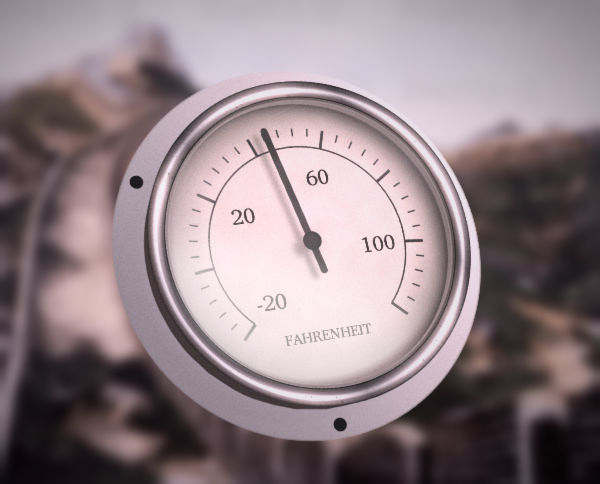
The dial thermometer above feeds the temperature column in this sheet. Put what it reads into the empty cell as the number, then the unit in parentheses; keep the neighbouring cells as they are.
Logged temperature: 44 (°F)
